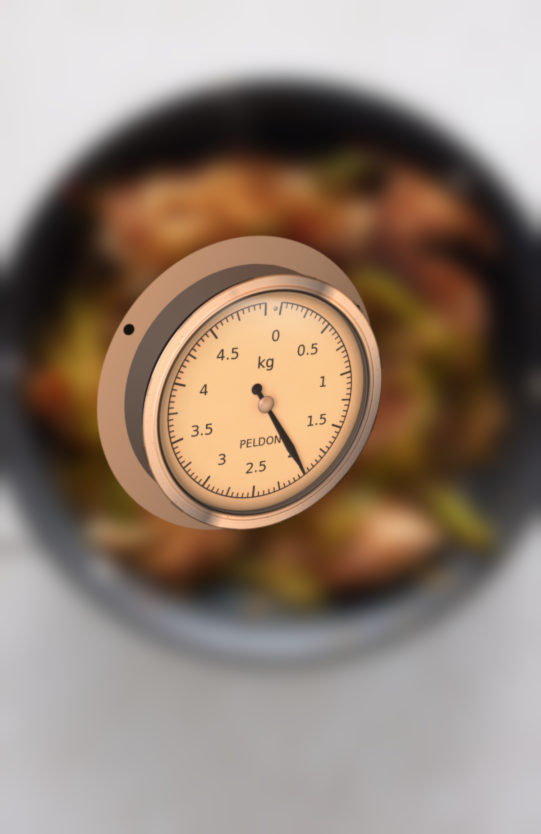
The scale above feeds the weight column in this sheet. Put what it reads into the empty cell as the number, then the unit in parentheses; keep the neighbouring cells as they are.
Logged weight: 2 (kg)
